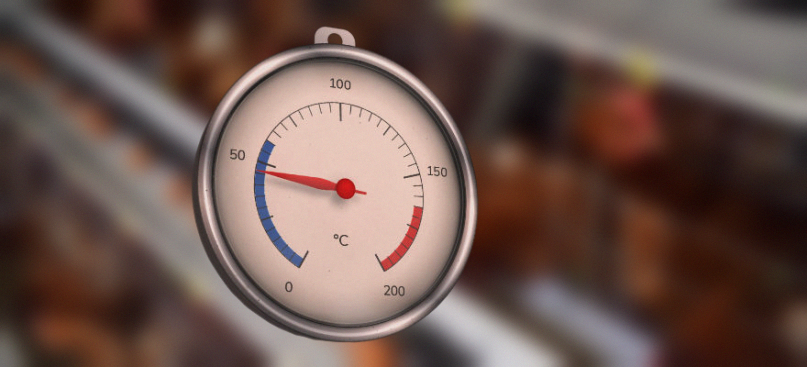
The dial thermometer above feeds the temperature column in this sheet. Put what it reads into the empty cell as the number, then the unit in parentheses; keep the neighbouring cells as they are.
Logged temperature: 45 (°C)
